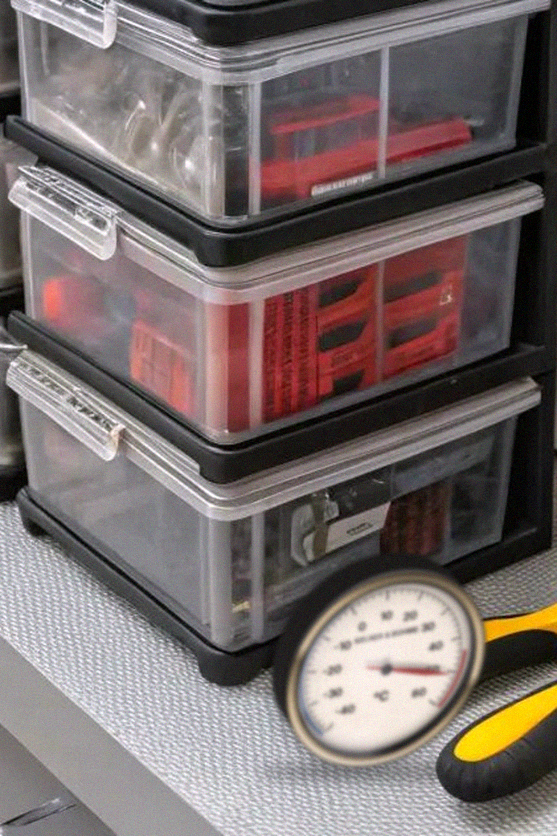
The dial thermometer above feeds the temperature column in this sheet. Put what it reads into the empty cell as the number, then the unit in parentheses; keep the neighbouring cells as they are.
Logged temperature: 50 (°C)
